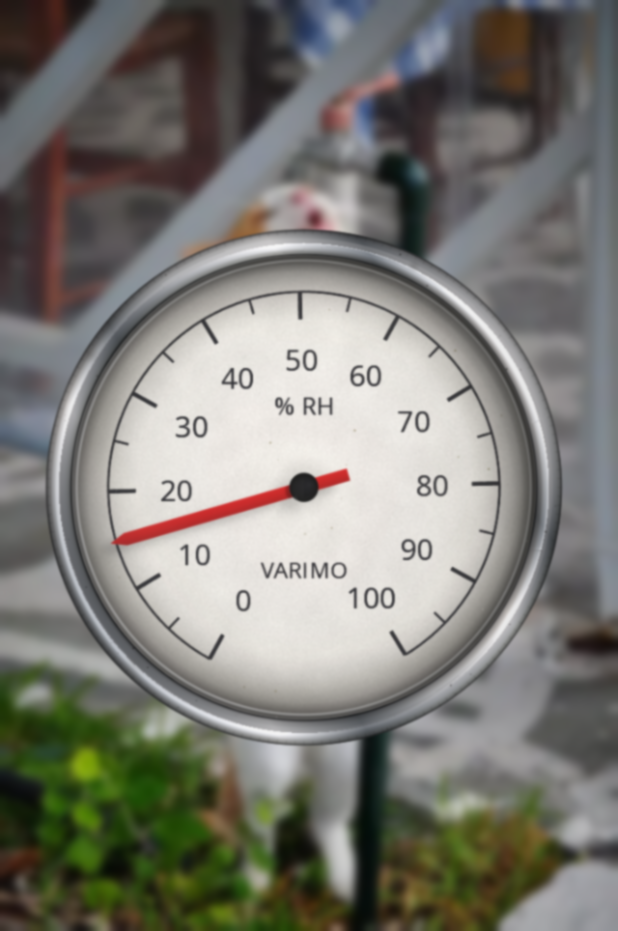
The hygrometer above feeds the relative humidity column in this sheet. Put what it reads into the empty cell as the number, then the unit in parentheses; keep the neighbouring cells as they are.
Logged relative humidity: 15 (%)
